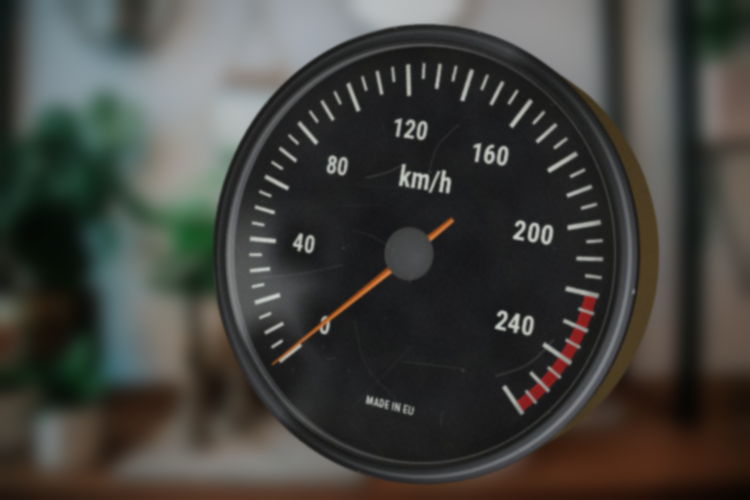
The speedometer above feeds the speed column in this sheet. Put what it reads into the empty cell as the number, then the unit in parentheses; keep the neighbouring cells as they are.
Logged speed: 0 (km/h)
